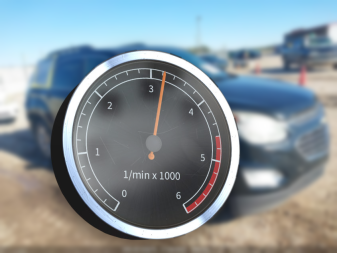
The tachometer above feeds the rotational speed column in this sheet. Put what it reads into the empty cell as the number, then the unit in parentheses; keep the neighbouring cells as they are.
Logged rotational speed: 3200 (rpm)
